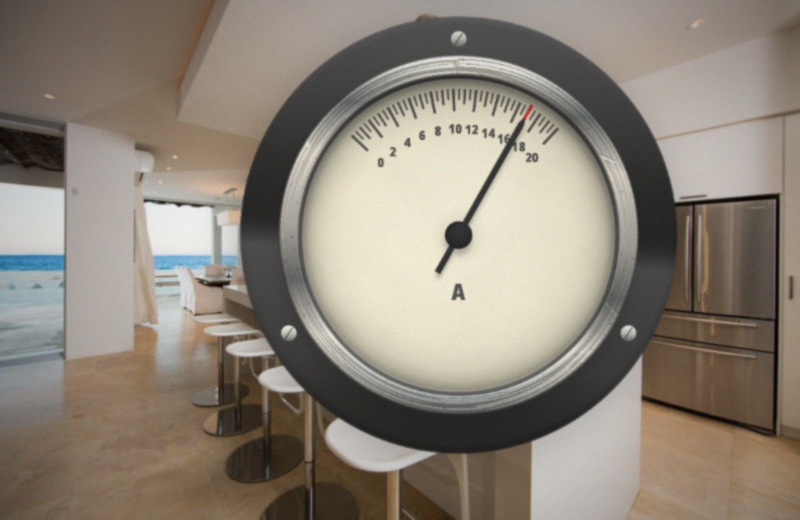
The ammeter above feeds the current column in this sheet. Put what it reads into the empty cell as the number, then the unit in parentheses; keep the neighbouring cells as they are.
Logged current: 17 (A)
